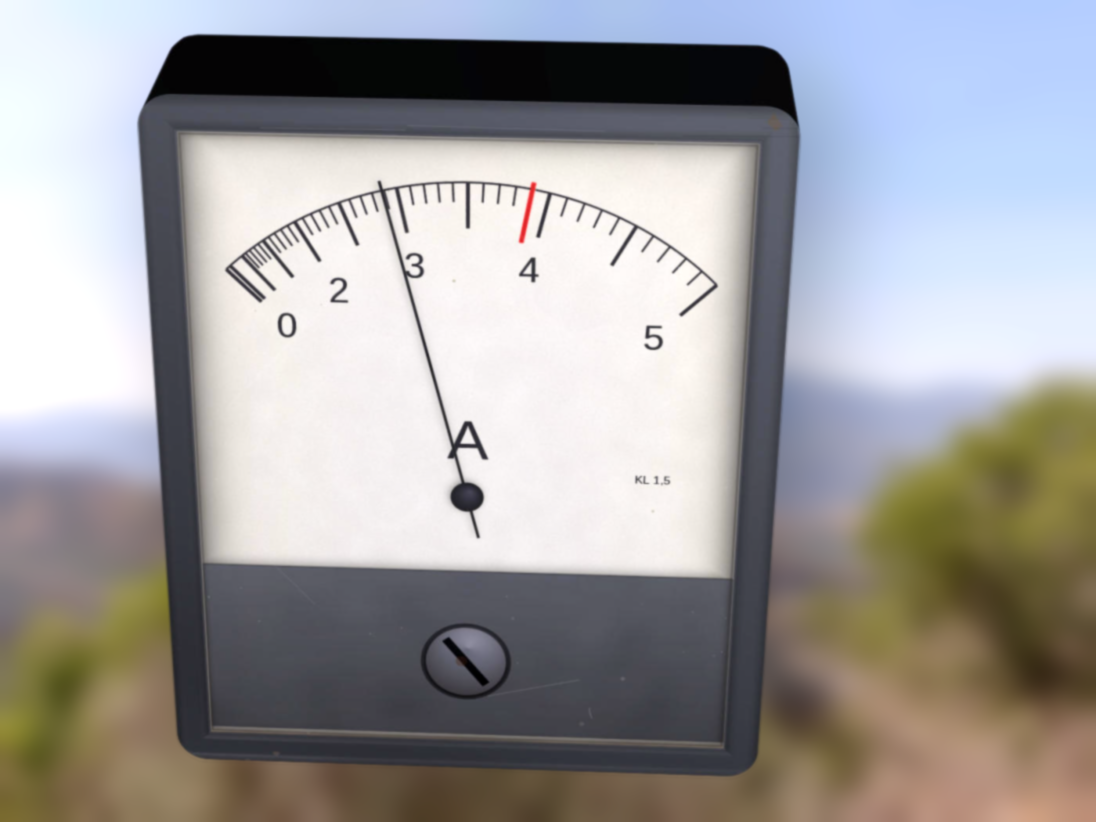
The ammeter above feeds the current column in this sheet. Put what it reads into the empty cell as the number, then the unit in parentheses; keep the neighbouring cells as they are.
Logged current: 2.9 (A)
